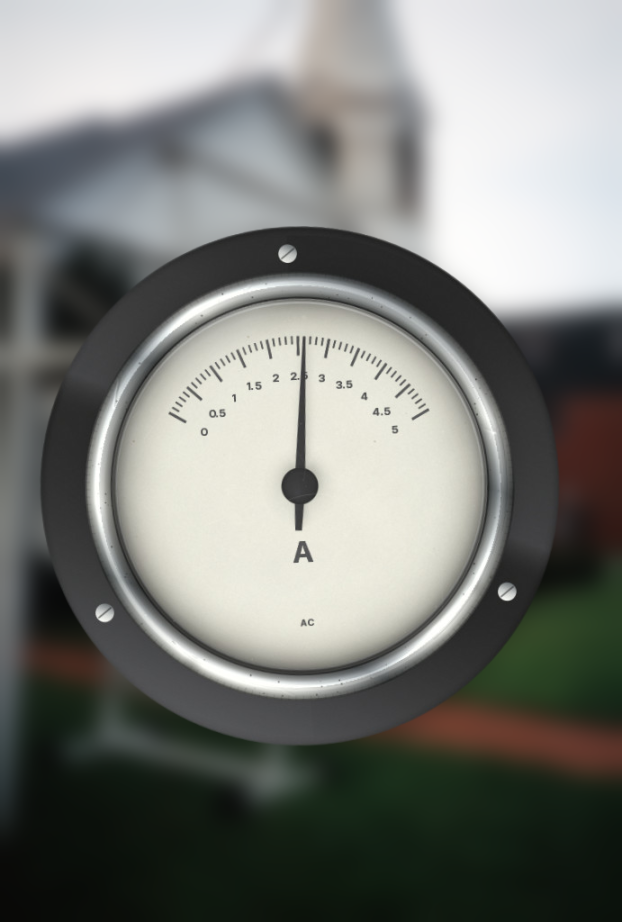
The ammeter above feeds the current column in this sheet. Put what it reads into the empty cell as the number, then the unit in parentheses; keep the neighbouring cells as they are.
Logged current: 2.6 (A)
